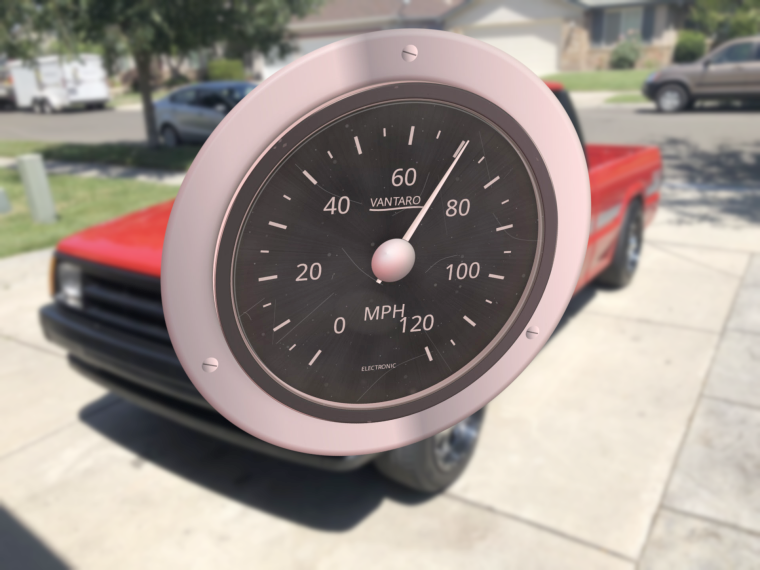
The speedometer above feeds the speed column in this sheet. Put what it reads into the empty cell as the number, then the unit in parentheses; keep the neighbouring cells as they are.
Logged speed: 70 (mph)
